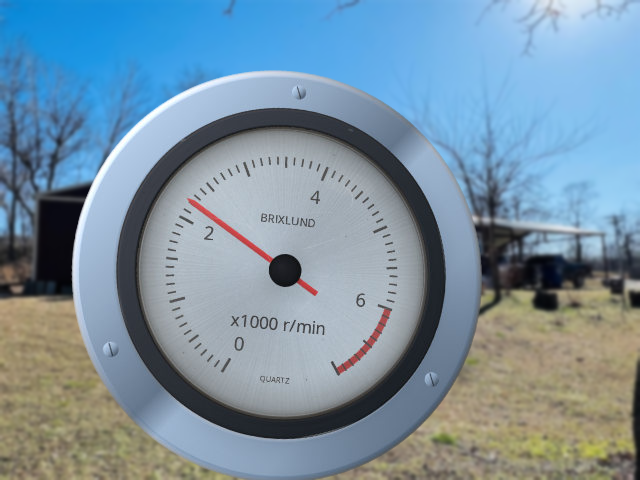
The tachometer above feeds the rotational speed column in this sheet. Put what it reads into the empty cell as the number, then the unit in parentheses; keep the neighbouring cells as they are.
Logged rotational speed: 2200 (rpm)
